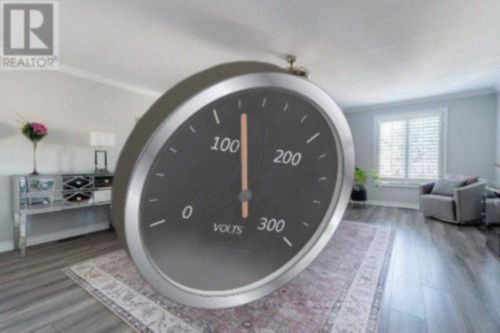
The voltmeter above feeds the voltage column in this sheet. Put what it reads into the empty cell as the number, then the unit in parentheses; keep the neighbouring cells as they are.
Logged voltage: 120 (V)
